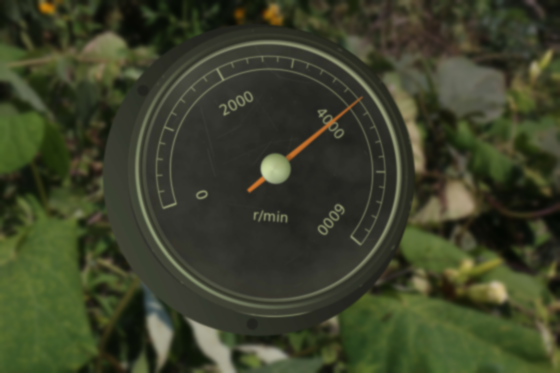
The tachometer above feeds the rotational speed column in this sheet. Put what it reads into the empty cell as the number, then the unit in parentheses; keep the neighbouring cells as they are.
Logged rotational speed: 4000 (rpm)
